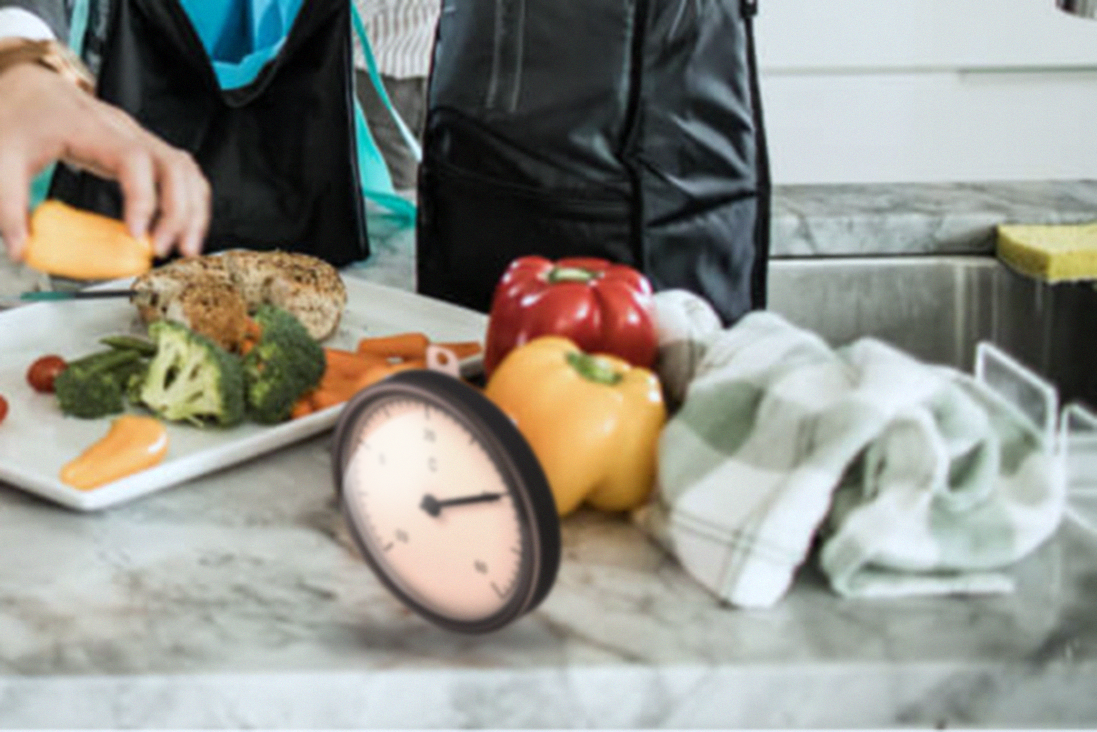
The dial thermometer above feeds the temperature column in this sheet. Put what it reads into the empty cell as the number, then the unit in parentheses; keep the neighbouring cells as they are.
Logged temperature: 40 (°C)
